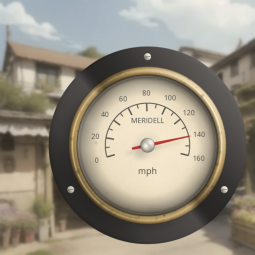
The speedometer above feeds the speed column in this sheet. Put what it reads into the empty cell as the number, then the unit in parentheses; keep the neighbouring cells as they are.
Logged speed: 140 (mph)
